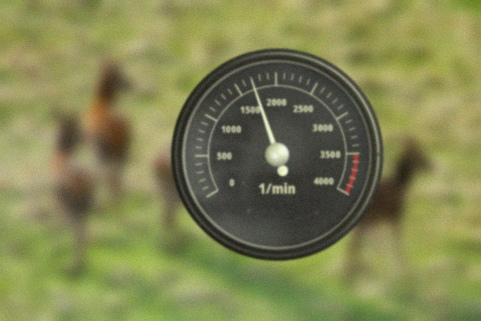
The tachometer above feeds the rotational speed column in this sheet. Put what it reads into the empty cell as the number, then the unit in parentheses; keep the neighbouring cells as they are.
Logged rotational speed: 1700 (rpm)
